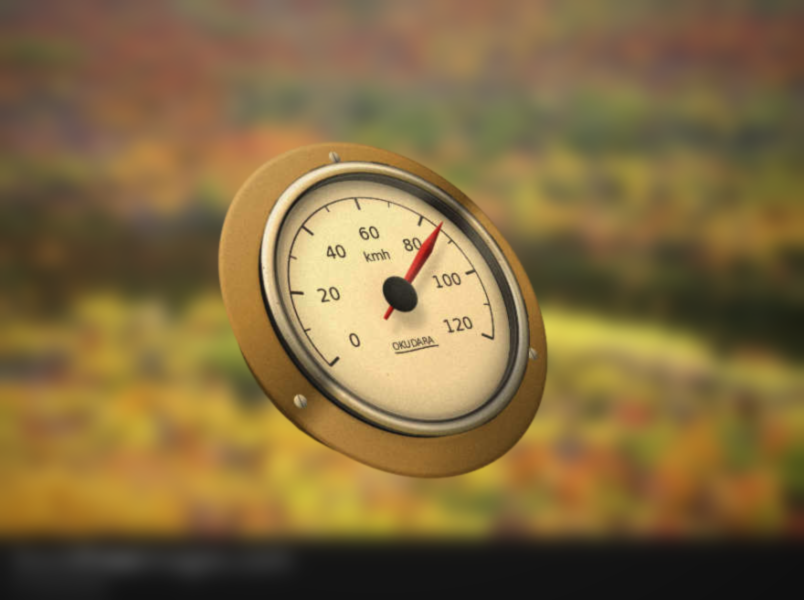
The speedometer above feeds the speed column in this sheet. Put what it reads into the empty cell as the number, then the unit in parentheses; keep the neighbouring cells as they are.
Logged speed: 85 (km/h)
